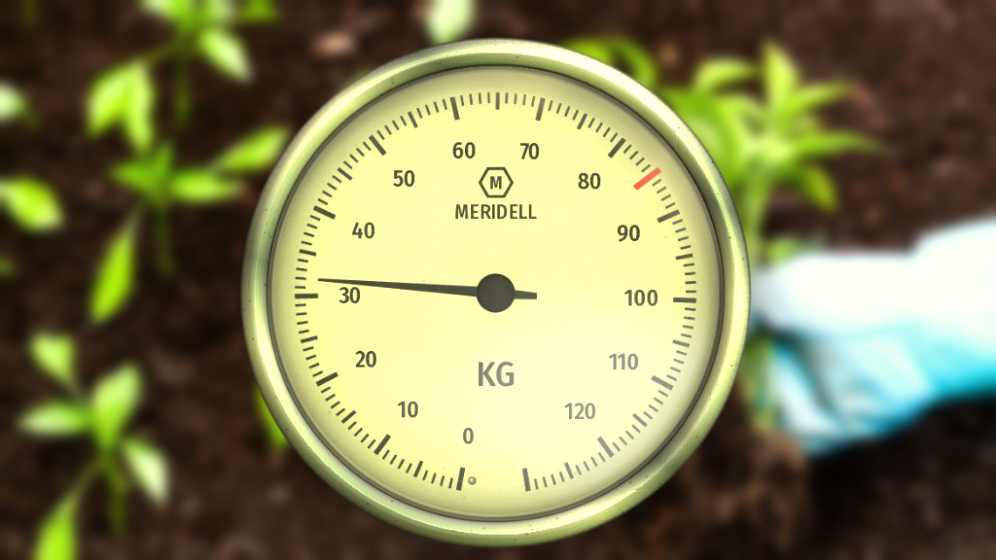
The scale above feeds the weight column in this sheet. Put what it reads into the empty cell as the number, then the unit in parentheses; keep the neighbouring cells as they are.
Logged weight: 32 (kg)
